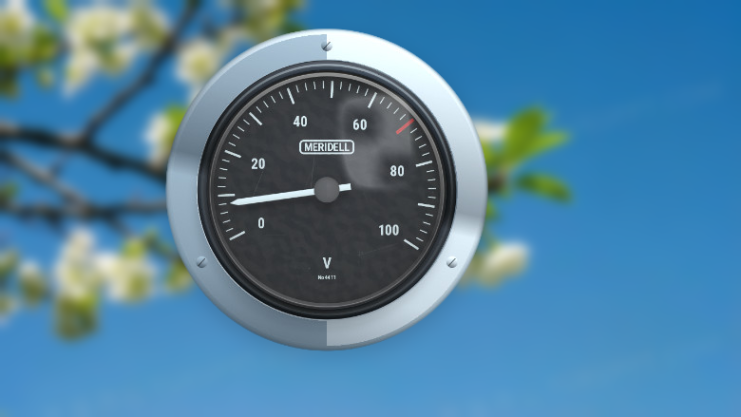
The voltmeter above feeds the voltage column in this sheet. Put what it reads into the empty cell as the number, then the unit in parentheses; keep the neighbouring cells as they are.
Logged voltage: 8 (V)
